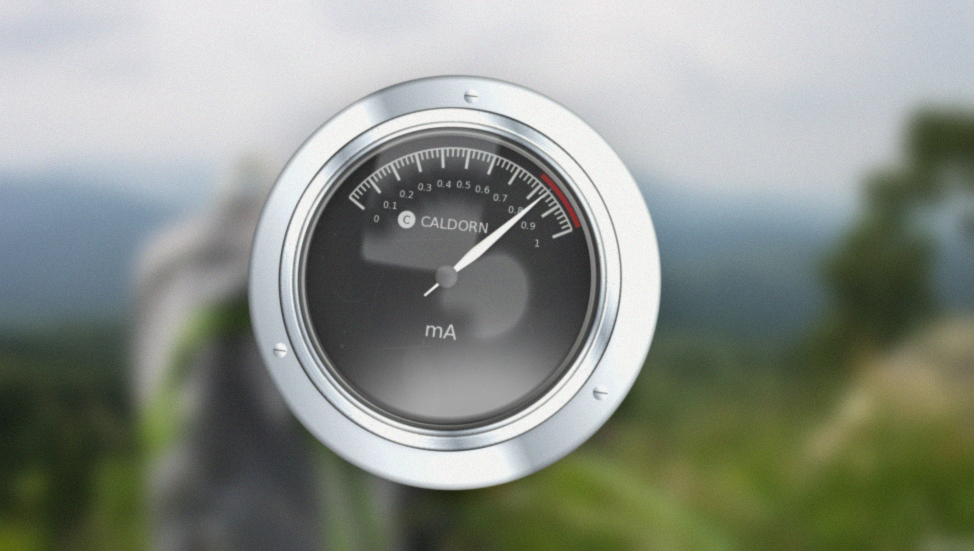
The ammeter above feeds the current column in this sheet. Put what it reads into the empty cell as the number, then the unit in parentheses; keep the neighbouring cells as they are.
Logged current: 0.84 (mA)
